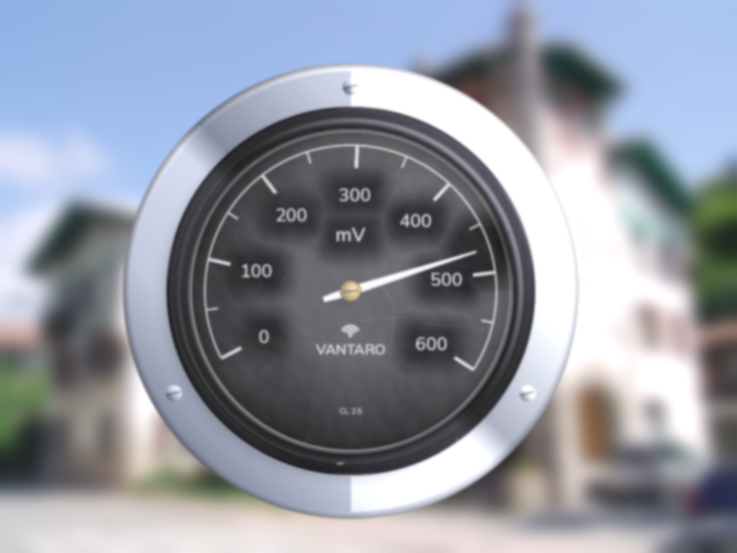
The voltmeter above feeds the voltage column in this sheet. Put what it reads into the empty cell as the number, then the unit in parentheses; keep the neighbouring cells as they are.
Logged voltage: 475 (mV)
